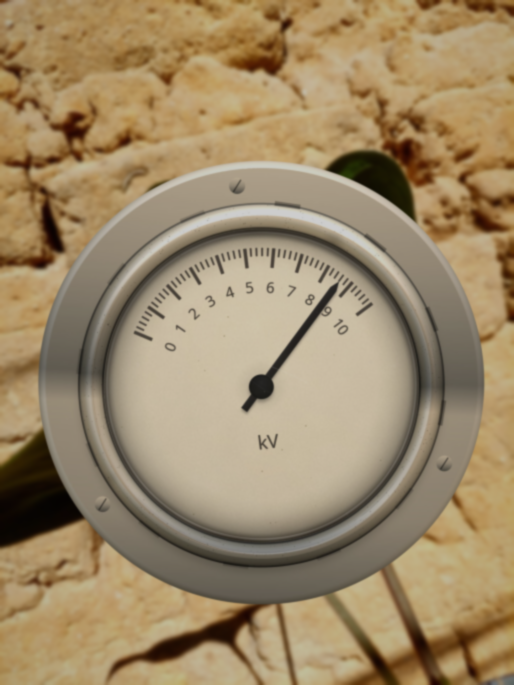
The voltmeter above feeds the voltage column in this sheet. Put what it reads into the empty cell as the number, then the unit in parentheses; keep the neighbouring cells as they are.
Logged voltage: 8.6 (kV)
